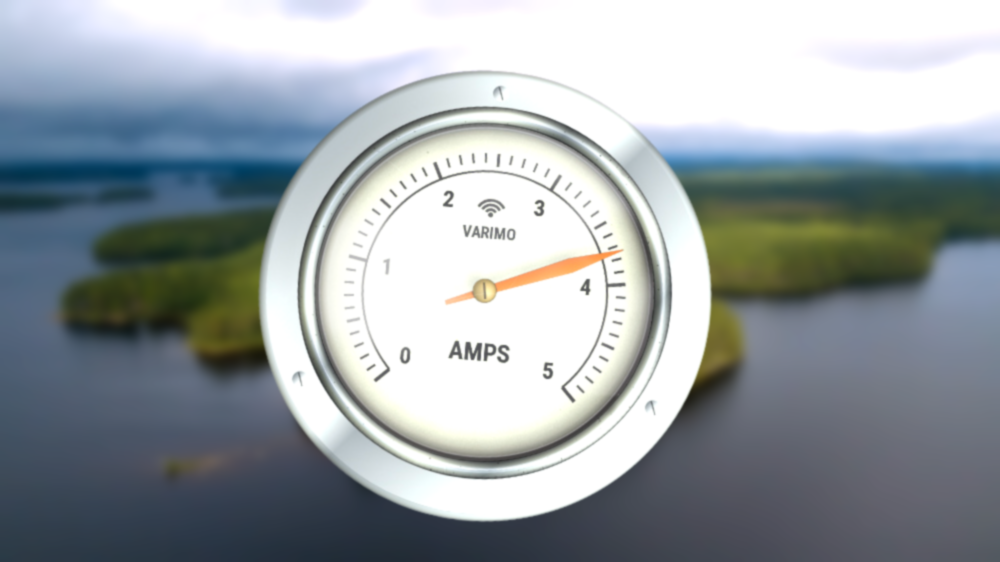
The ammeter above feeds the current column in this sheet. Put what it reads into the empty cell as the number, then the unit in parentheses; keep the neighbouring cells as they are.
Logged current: 3.75 (A)
